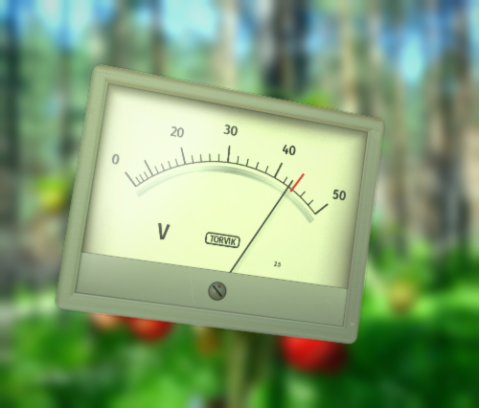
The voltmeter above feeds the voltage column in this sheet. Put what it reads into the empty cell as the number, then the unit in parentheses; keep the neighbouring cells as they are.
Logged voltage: 43 (V)
